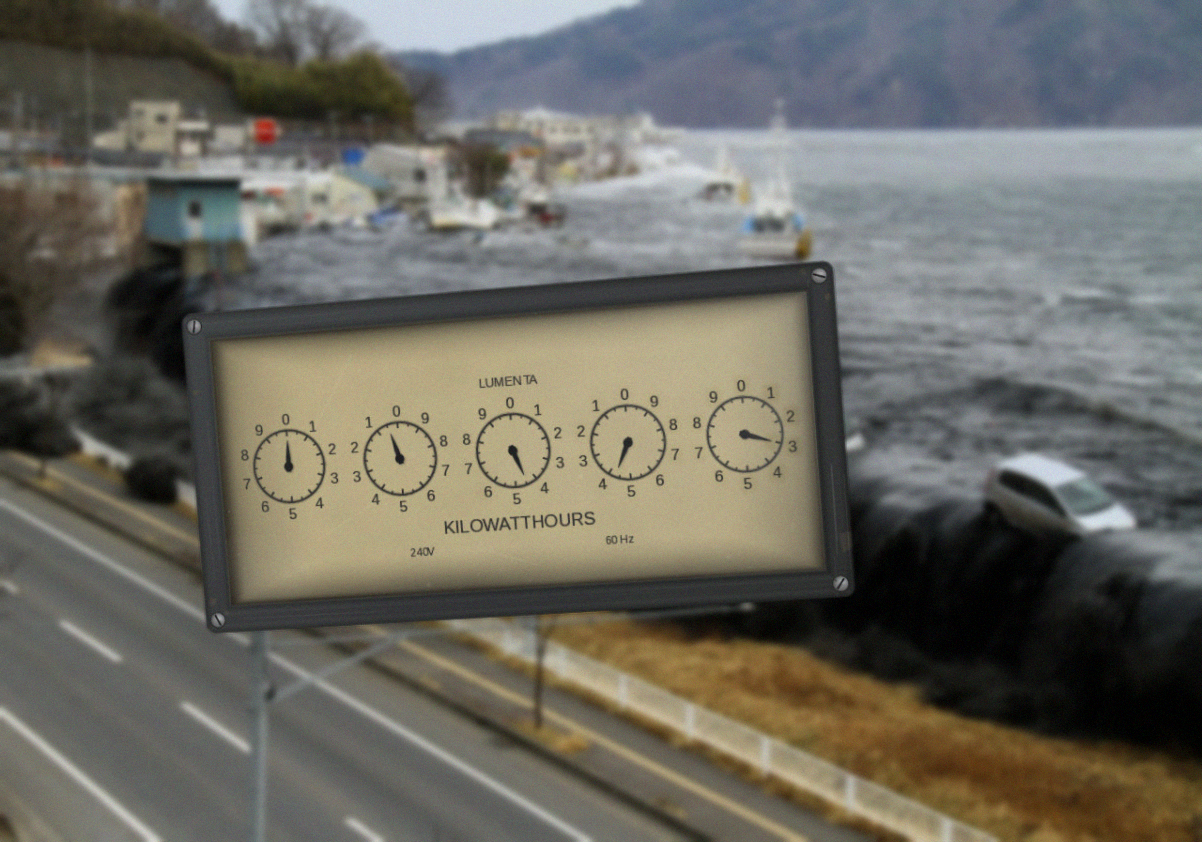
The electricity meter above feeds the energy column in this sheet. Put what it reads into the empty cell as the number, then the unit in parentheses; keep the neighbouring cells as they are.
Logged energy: 443 (kWh)
